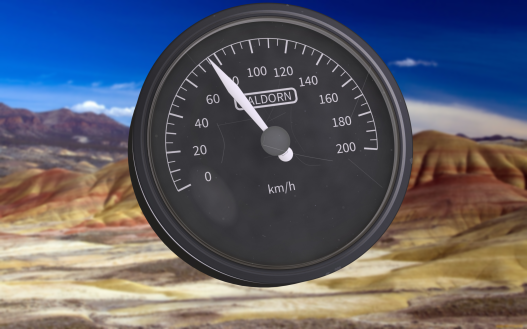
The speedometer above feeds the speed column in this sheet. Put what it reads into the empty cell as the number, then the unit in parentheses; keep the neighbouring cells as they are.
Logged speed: 75 (km/h)
